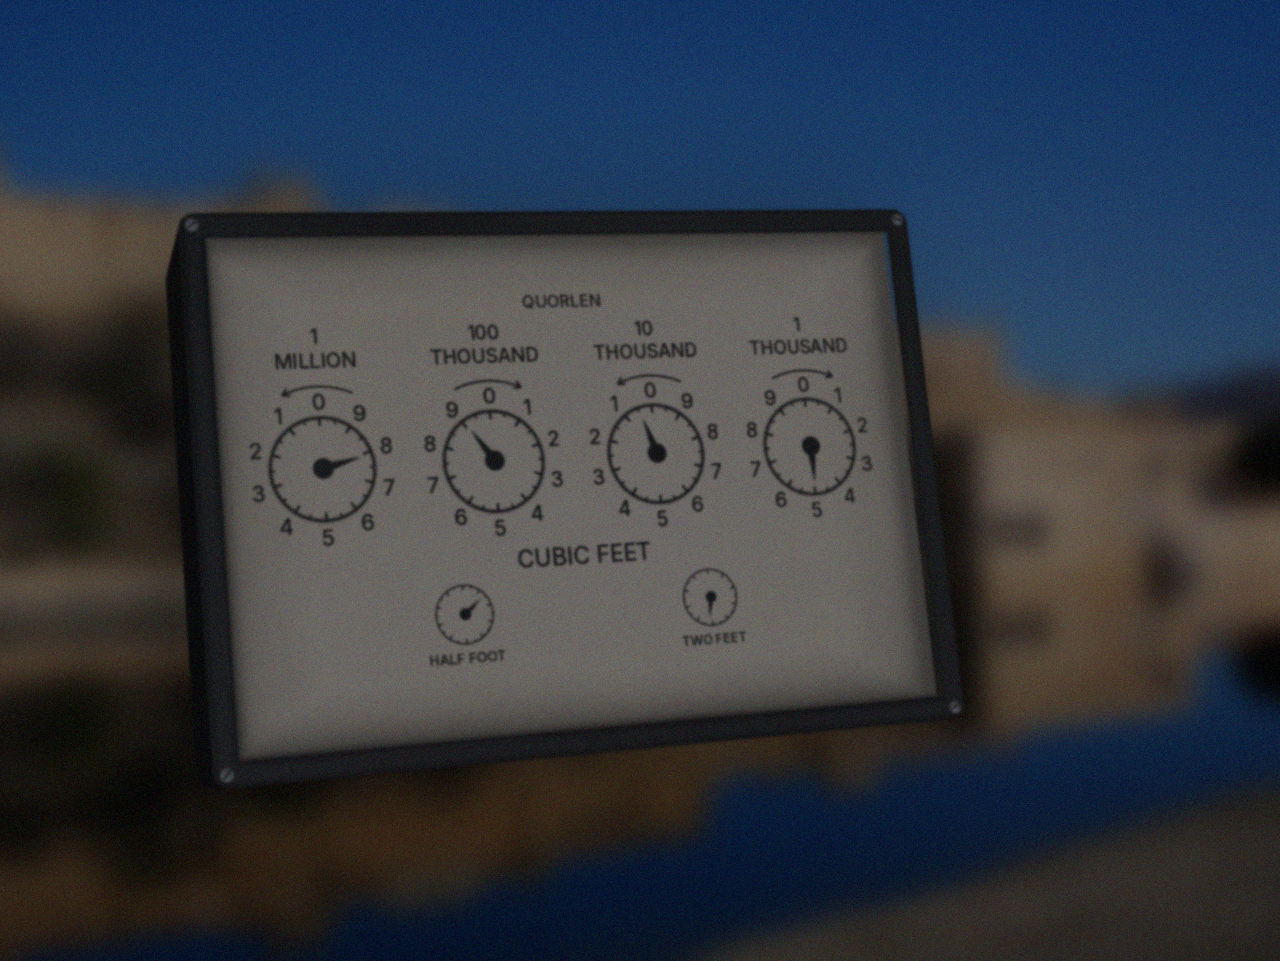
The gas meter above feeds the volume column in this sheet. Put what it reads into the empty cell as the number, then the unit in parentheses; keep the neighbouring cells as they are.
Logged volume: 790500 (ft³)
